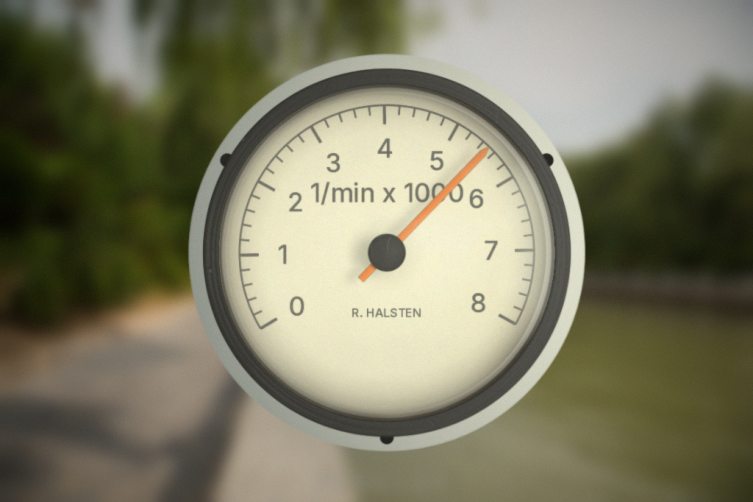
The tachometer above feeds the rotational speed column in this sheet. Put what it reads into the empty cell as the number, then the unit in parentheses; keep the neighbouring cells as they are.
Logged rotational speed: 5500 (rpm)
